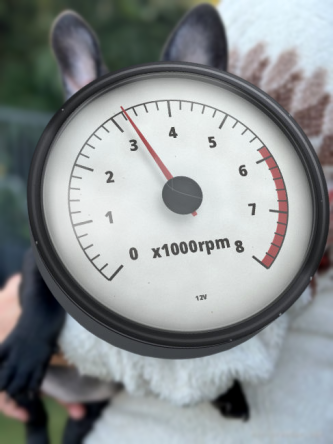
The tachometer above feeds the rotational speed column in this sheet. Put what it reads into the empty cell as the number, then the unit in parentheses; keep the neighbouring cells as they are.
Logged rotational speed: 3200 (rpm)
